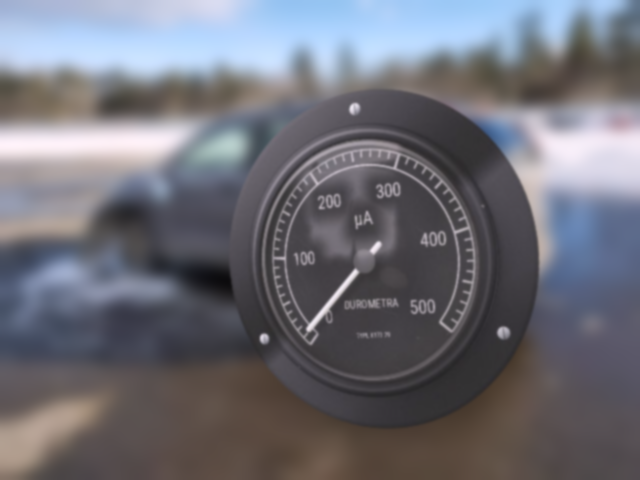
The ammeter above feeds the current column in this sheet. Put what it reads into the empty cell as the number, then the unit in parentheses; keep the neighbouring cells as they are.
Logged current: 10 (µA)
